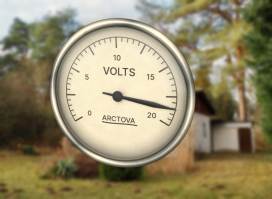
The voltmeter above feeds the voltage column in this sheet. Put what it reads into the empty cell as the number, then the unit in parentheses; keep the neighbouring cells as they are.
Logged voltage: 18.5 (V)
